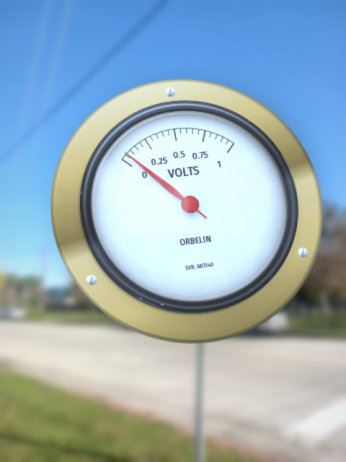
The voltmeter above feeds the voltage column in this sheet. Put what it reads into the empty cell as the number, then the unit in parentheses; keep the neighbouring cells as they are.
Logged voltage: 0.05 (V)
